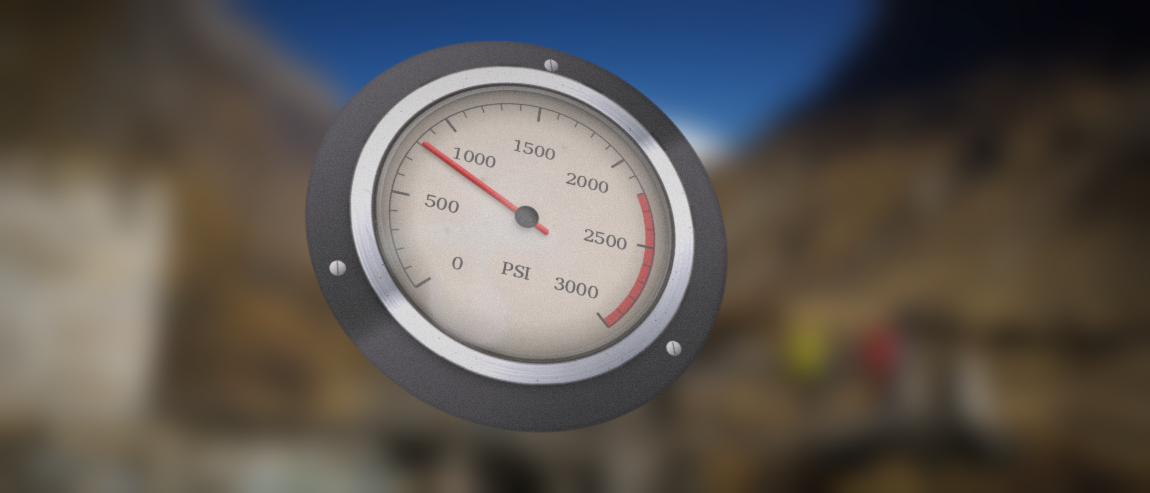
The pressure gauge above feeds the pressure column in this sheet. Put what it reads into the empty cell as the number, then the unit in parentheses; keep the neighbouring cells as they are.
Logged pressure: 800 (psi)
